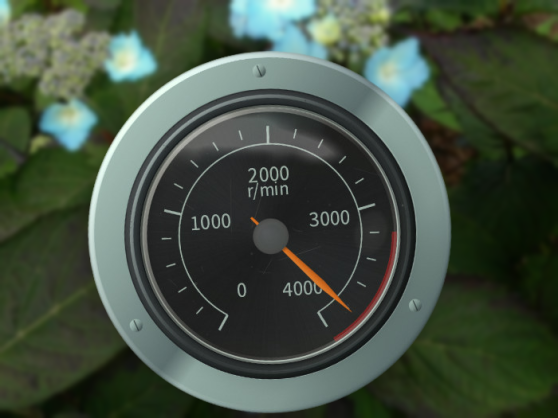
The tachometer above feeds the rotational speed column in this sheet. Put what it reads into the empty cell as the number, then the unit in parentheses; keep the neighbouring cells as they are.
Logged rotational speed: 3800 (rpm)
